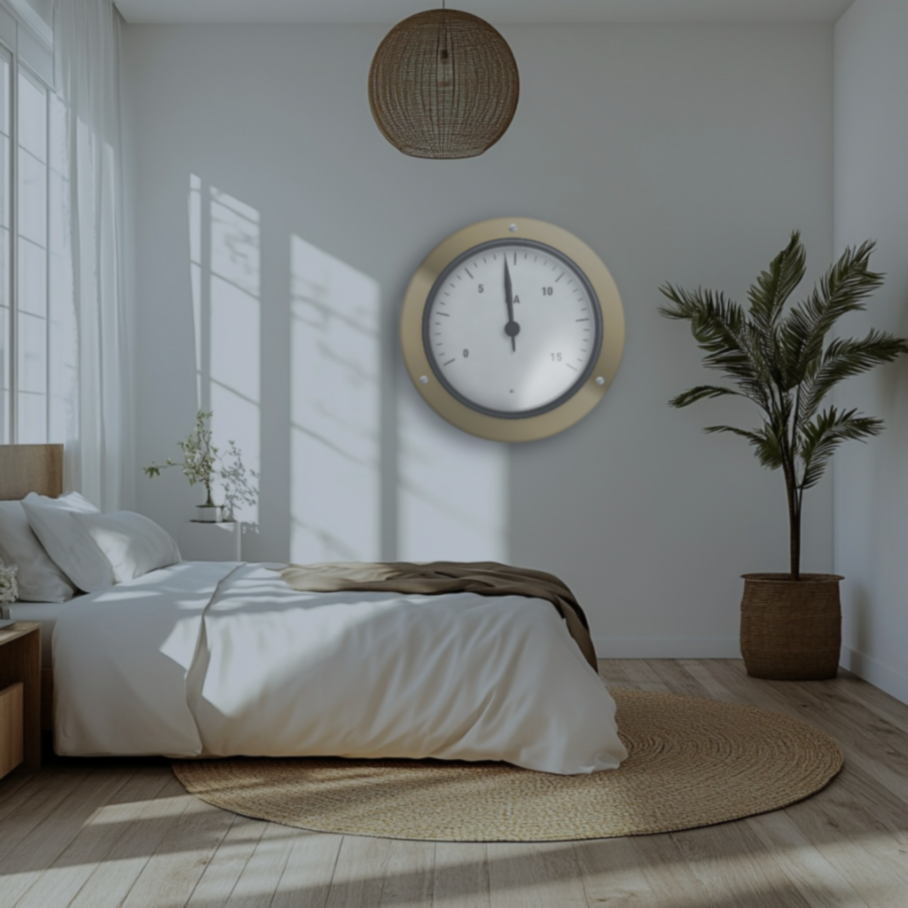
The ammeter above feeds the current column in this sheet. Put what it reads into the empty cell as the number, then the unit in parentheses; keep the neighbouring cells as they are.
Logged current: 7 (mA)
